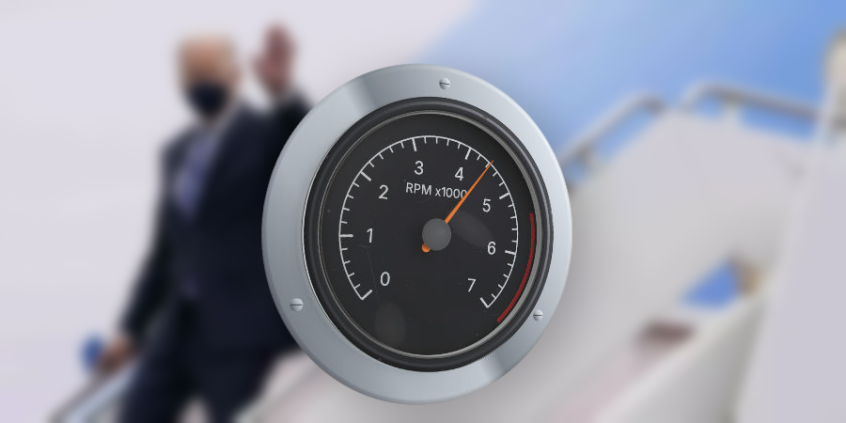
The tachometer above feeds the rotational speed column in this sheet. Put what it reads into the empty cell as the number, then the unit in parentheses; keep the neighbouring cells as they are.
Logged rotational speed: 4400 (rpm)
